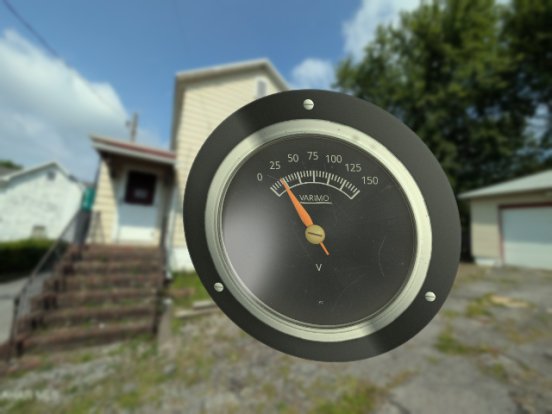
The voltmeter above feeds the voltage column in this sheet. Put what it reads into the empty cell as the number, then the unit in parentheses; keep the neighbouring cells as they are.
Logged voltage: 25 (V)
